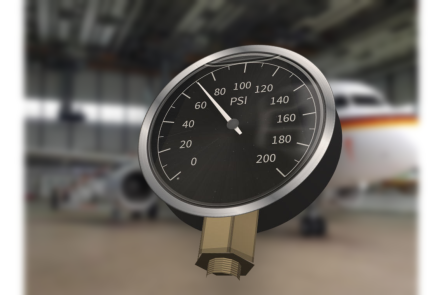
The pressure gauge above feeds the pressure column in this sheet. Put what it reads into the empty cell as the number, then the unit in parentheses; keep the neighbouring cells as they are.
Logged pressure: 70 (psi)
